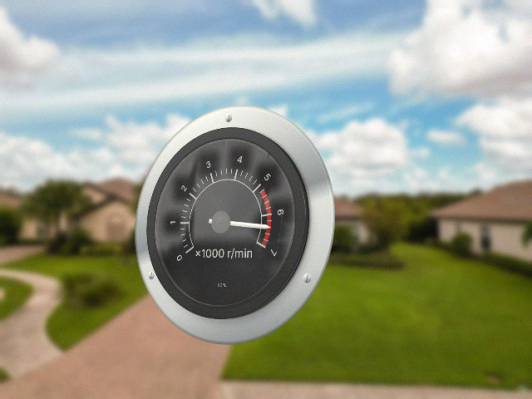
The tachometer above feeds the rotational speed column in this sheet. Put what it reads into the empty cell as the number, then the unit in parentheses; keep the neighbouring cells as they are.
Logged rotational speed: 6400 (rpm)
